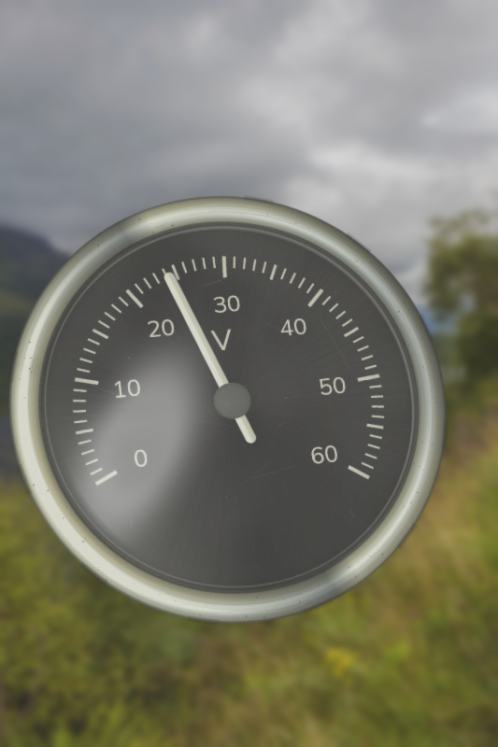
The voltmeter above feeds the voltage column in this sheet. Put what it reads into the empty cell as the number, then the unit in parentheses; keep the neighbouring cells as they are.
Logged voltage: 24 (V)
